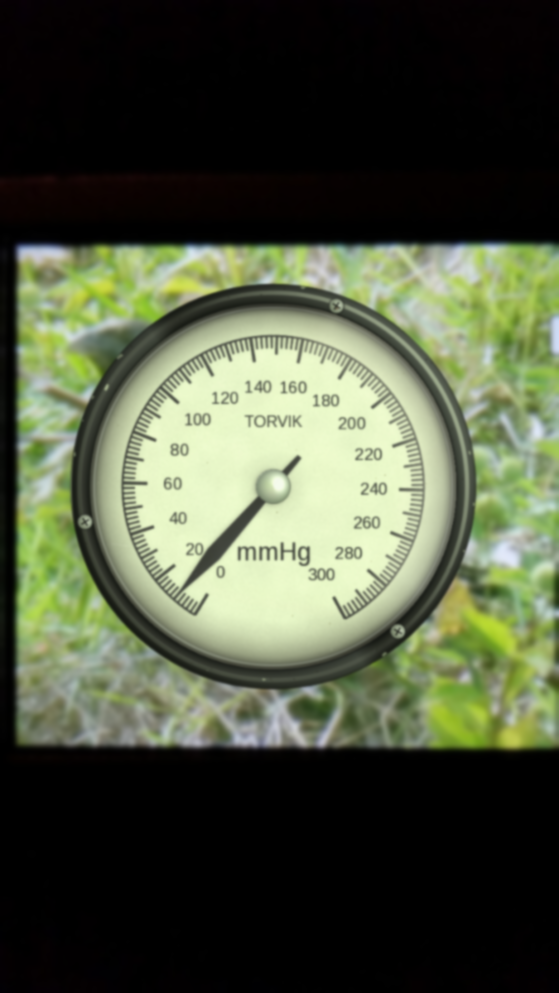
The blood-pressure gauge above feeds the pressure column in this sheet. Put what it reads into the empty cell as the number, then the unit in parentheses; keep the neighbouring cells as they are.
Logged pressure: 10 (mmHg)
